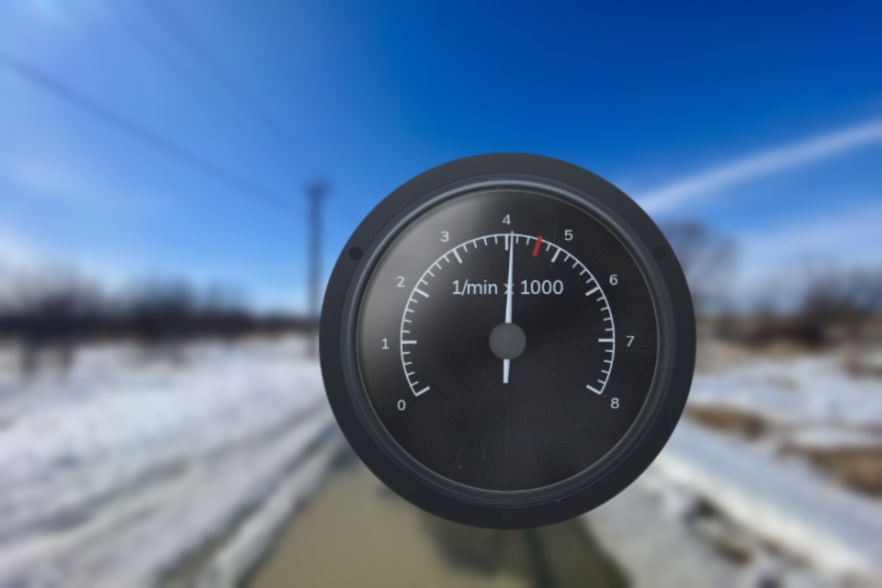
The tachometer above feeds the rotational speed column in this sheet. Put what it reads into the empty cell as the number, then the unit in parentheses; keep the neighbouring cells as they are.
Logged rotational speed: 4100 (rpm)
